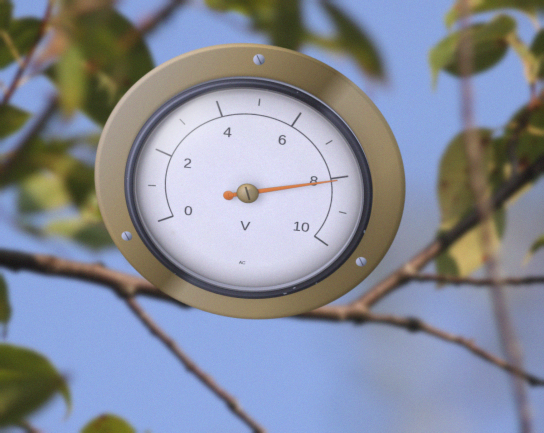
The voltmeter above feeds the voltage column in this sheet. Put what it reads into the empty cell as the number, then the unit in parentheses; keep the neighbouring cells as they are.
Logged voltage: 8 (V)
